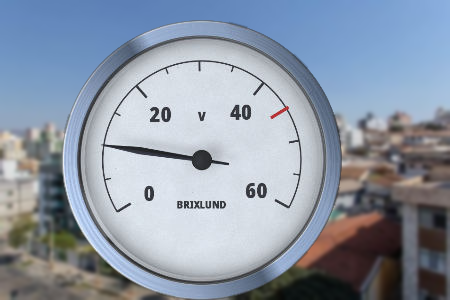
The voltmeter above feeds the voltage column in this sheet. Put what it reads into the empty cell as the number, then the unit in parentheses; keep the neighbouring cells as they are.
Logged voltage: 10 (V)
